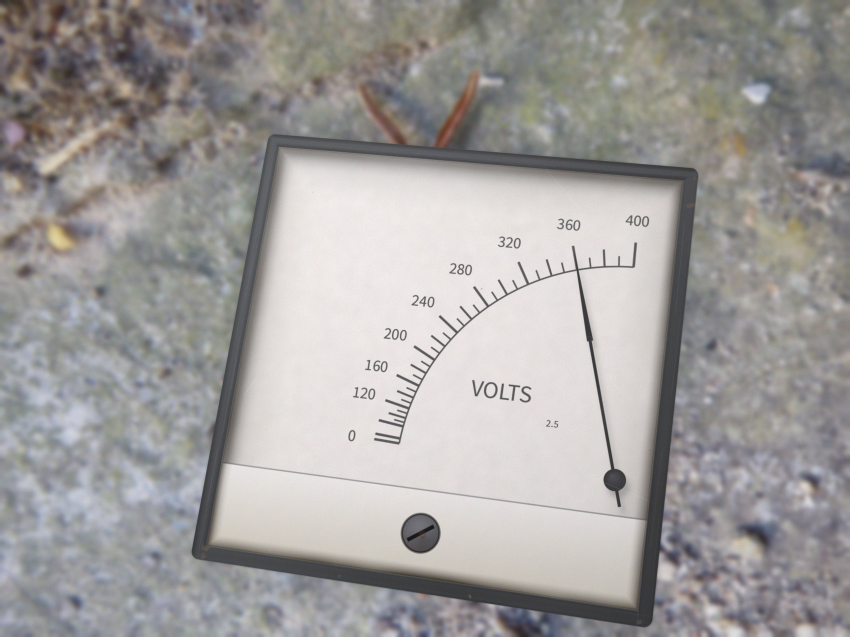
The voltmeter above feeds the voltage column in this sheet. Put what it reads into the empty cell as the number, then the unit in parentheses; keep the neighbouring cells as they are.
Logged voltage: 360 (V)
